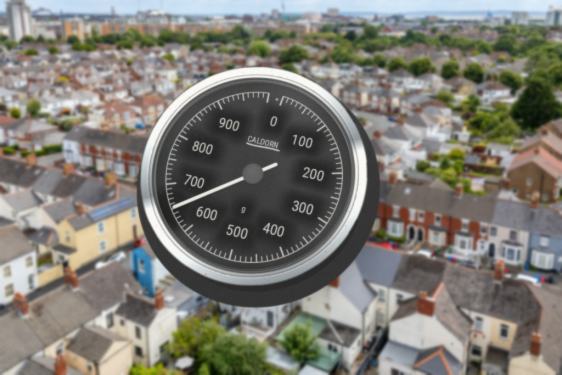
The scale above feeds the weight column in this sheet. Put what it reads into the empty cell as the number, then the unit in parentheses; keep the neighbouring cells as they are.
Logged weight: 650 (g)
